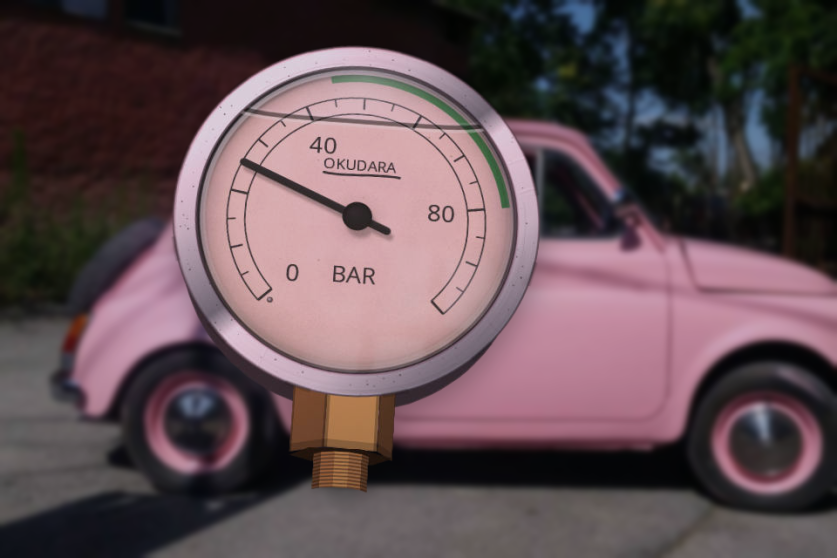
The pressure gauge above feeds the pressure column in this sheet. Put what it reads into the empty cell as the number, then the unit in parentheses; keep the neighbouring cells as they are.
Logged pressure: 25 (bar)
